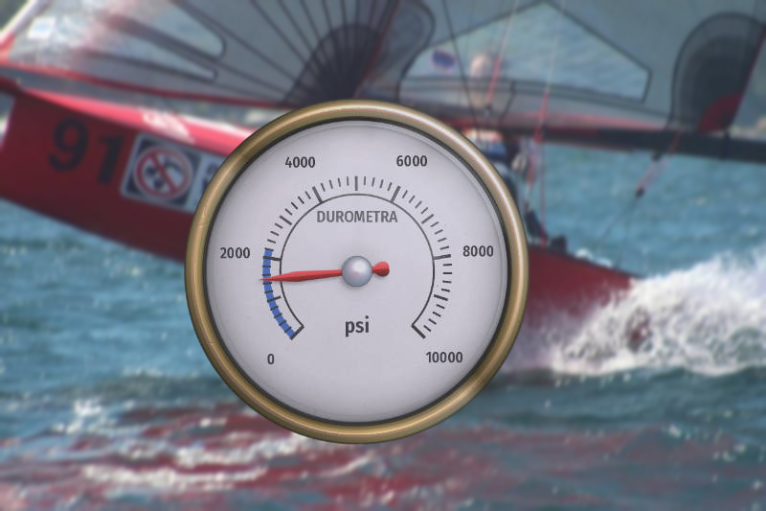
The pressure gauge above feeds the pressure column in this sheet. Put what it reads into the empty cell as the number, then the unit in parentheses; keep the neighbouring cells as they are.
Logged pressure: 1500 (psi)
